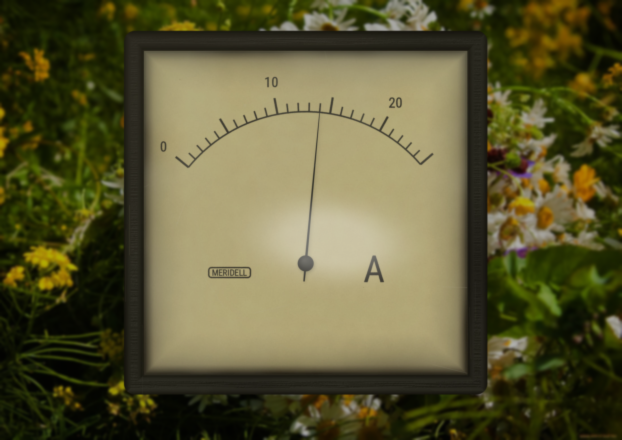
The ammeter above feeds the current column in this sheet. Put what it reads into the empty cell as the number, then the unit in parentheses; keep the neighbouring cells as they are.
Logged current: 14 (A)
